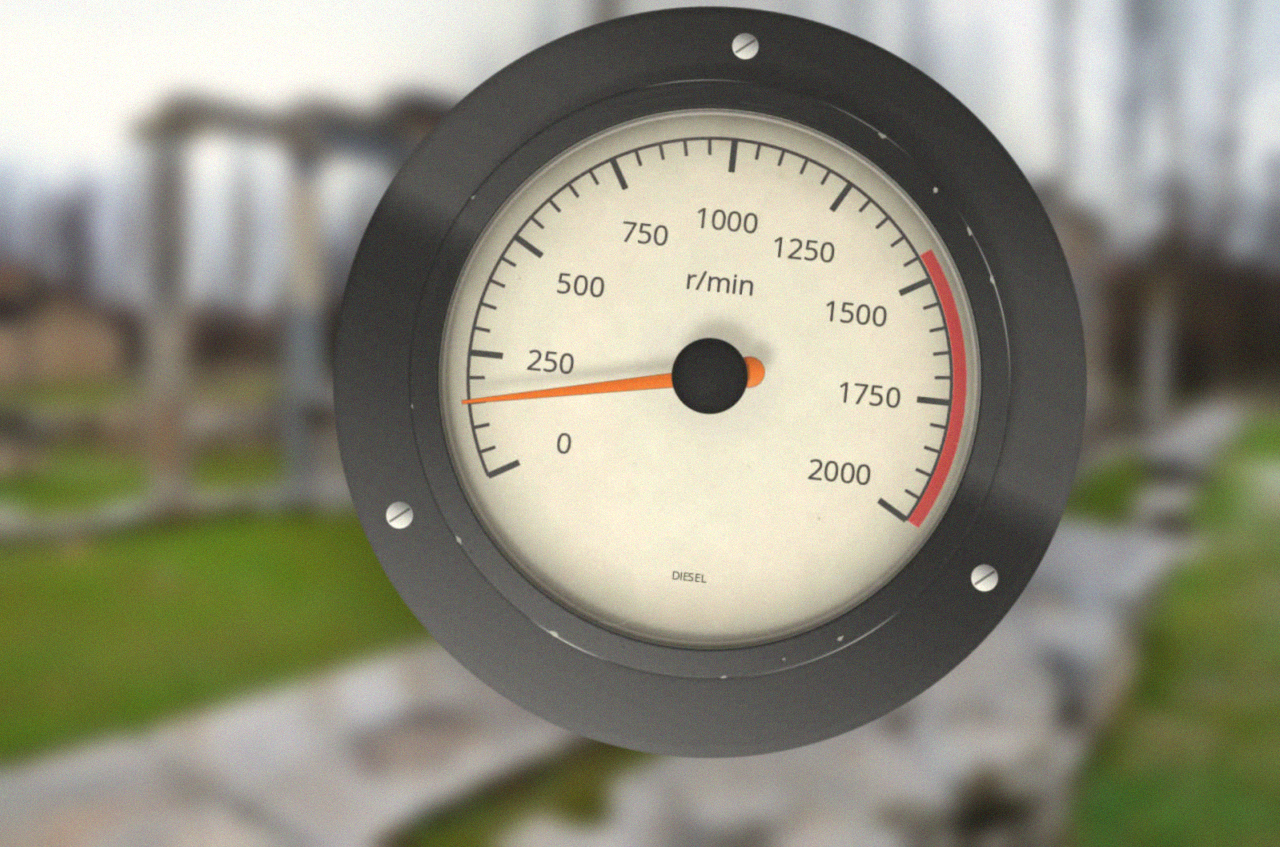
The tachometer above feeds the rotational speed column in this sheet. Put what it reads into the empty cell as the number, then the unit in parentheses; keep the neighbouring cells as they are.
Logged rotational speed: 150 (rpm)
